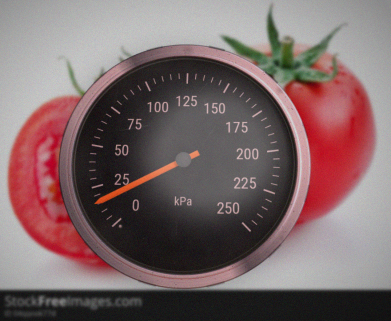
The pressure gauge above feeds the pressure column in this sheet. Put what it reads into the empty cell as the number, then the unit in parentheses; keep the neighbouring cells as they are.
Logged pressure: 15 (kPa)
